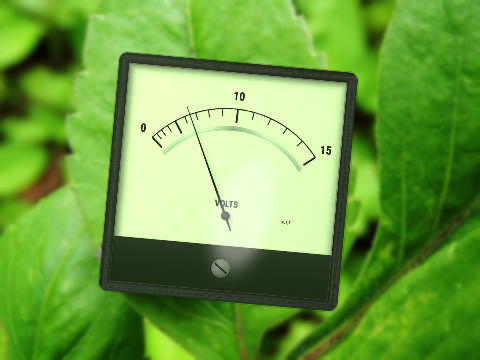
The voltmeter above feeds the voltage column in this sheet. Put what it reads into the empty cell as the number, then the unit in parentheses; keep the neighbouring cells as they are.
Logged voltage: 6.5 (V)
